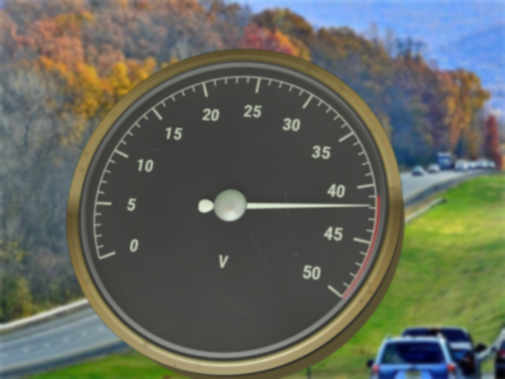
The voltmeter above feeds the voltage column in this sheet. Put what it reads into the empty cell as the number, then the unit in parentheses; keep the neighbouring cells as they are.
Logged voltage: 42 (V)
